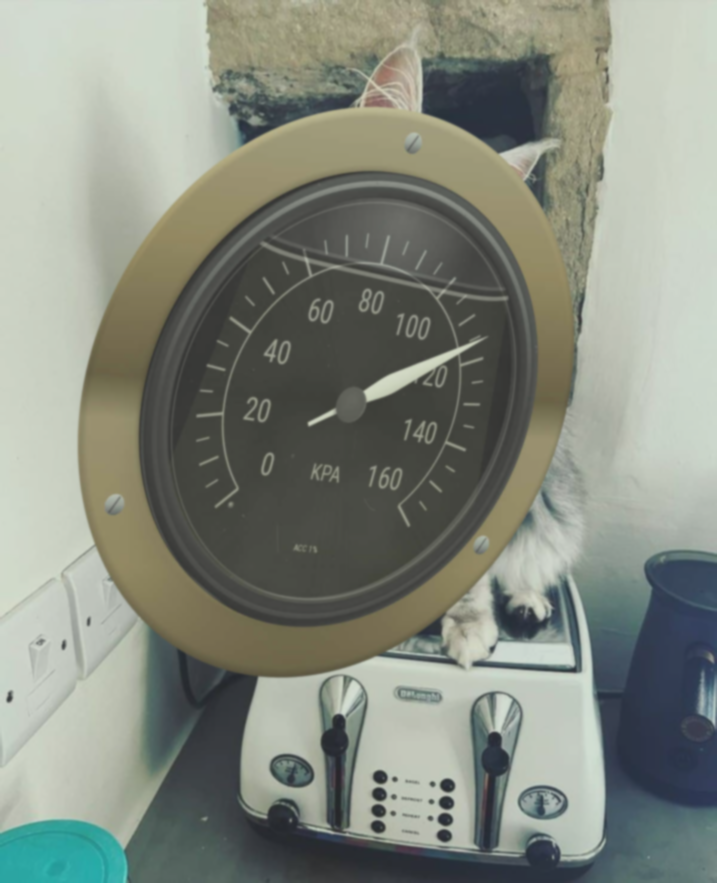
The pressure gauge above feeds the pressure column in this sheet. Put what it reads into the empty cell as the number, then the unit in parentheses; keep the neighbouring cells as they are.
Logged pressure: 115 (kPa)
